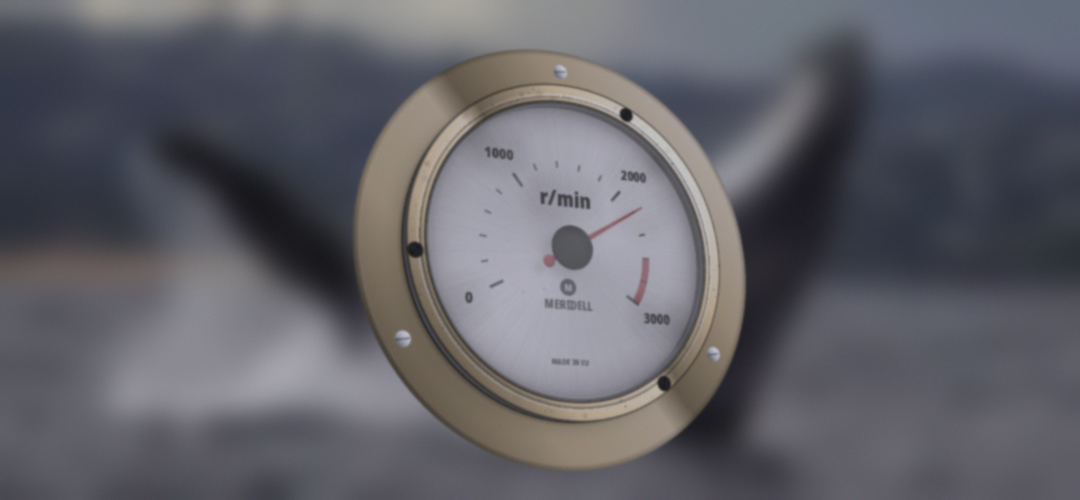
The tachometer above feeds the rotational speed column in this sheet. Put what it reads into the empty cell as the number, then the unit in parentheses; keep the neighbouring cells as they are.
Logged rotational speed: 2200 (rpm)
